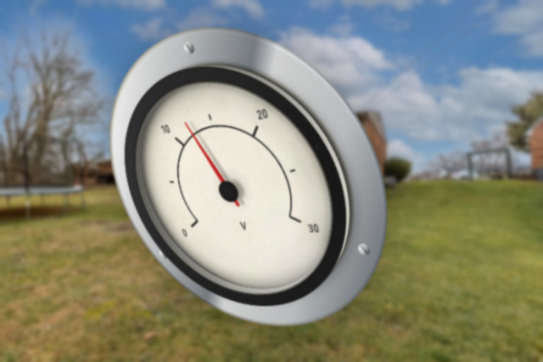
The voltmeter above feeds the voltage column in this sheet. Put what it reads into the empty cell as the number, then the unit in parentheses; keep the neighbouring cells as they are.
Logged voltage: 12.5 (V)
